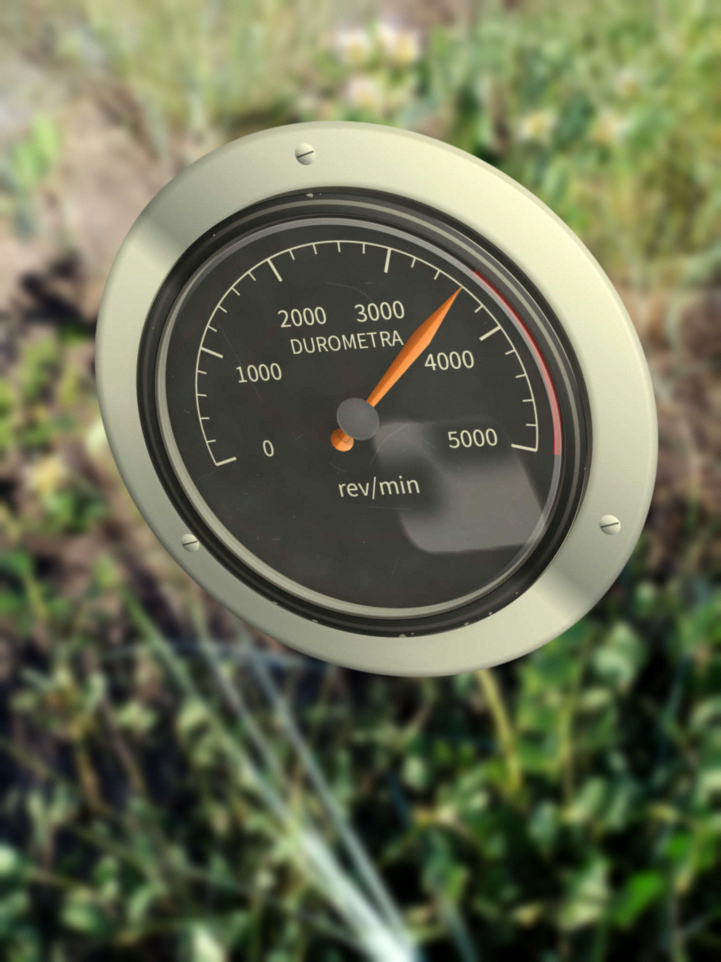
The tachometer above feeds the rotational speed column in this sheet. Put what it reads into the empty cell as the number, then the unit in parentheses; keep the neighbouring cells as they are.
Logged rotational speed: 3600 (rpm)
